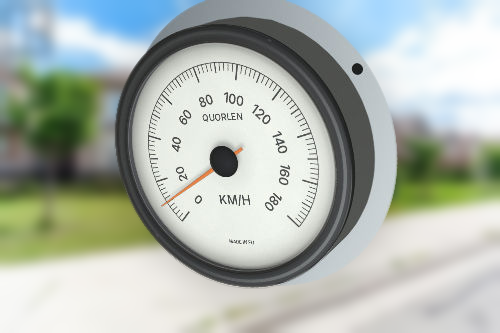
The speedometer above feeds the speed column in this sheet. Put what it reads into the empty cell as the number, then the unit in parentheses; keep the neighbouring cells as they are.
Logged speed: 10 (km/h)
